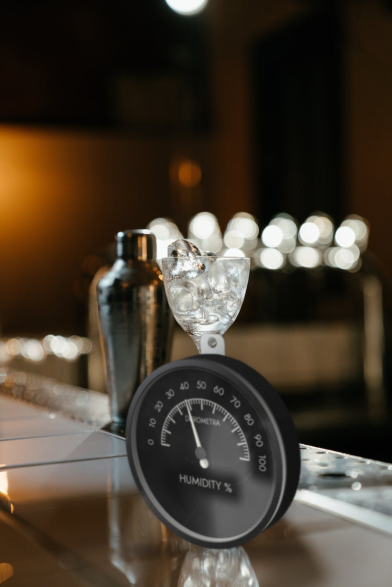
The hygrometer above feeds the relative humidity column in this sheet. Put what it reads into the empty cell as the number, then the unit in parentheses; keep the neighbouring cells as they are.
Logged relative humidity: 40 (%)
